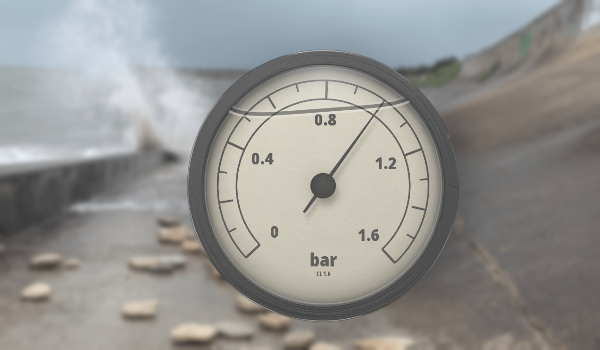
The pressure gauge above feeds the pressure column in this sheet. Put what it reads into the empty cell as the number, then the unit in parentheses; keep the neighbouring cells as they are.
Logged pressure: 1 (bar)
